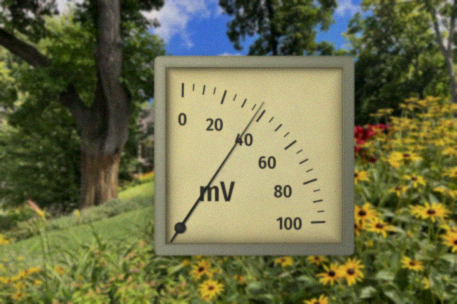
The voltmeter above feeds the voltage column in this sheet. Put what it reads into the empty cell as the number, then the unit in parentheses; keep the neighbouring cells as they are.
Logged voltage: 37.5 (mV)
